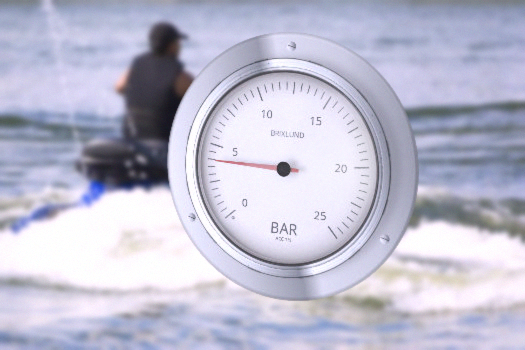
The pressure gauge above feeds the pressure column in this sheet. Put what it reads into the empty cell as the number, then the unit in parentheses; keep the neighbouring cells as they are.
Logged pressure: 4 (bar)
